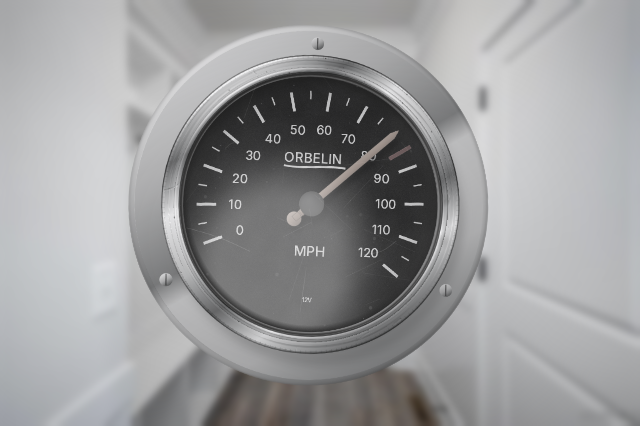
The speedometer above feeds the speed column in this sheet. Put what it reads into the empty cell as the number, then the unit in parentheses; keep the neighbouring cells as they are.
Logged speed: 80 (mph)
